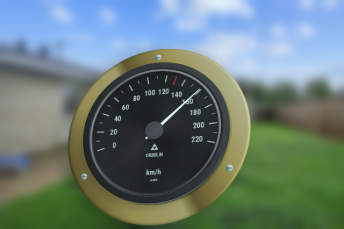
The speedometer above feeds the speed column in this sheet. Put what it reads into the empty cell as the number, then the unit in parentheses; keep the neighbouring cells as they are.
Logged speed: 160 (km/h)
